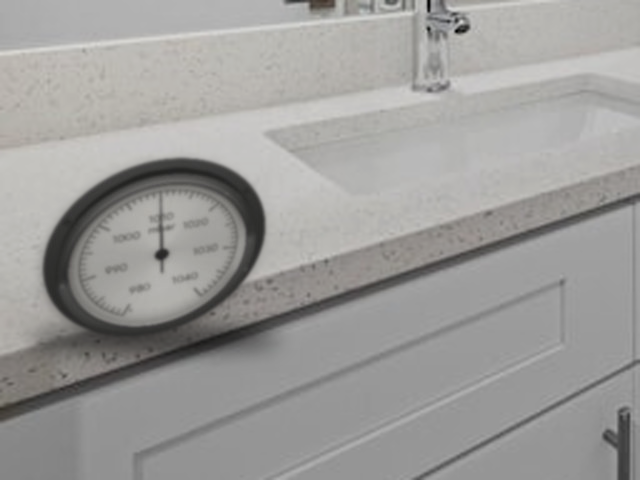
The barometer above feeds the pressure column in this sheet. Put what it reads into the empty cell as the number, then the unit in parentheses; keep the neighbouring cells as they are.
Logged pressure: 1010 (mbar)
